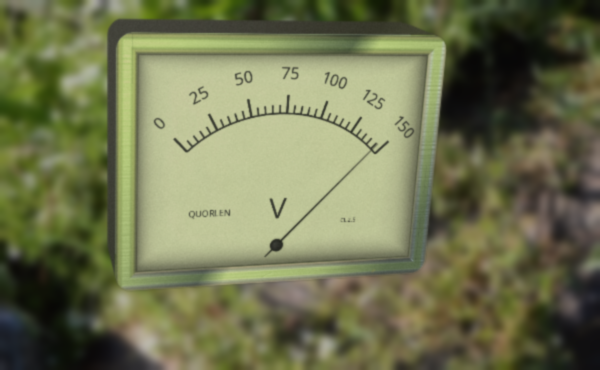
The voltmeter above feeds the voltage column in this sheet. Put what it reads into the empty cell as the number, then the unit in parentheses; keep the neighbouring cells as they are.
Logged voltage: 145 (V)
